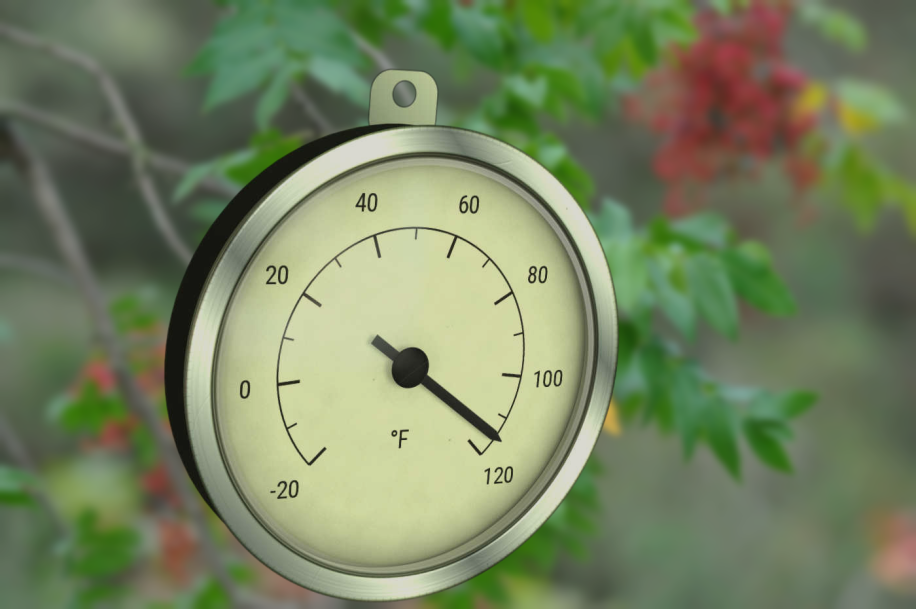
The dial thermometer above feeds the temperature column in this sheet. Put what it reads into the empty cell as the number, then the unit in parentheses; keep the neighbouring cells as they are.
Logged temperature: 115 (°F)
